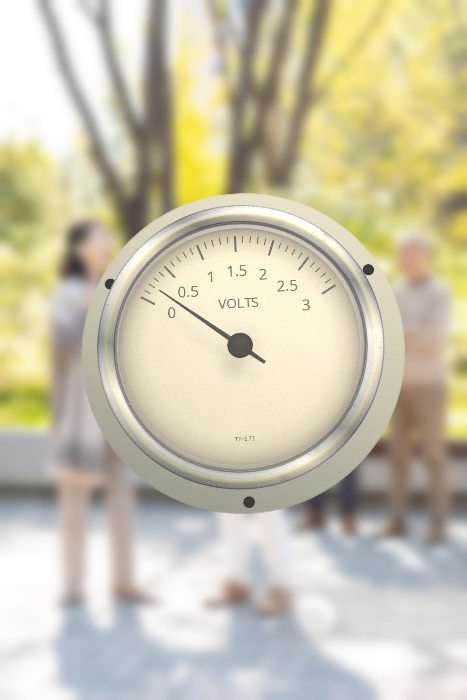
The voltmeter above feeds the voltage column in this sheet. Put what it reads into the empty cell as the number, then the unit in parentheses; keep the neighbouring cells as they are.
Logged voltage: 0.2 (V)
